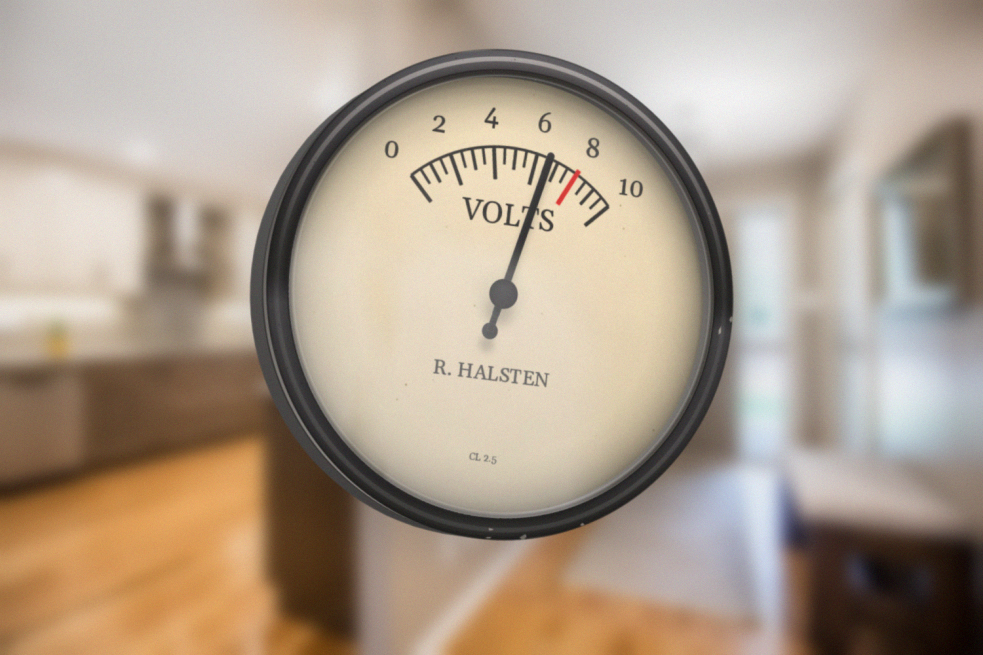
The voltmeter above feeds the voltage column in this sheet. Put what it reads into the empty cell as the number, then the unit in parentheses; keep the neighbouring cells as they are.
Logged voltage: 6.5 (V)
